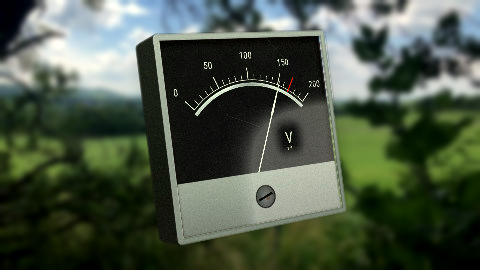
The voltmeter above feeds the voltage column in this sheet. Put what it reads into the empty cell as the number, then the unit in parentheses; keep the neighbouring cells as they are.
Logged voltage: 150 (V)
